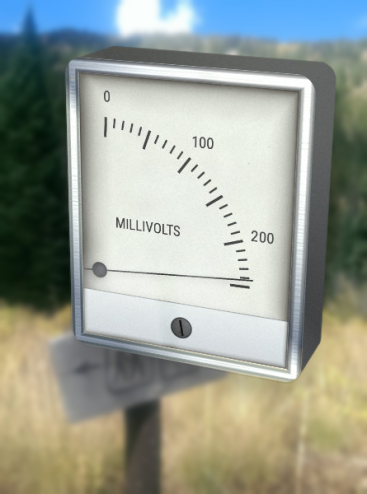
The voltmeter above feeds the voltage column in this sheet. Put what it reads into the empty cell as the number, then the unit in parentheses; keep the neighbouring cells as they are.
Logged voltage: 240 (mV)
